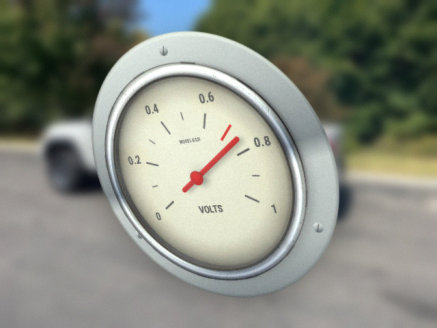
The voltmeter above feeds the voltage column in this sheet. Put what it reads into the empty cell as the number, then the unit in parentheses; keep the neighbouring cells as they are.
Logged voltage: 0.75 (V)
